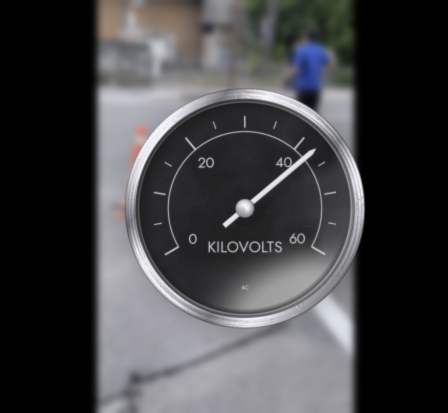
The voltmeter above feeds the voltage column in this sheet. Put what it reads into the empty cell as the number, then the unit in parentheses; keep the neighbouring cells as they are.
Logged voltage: 42.5 (kV)
